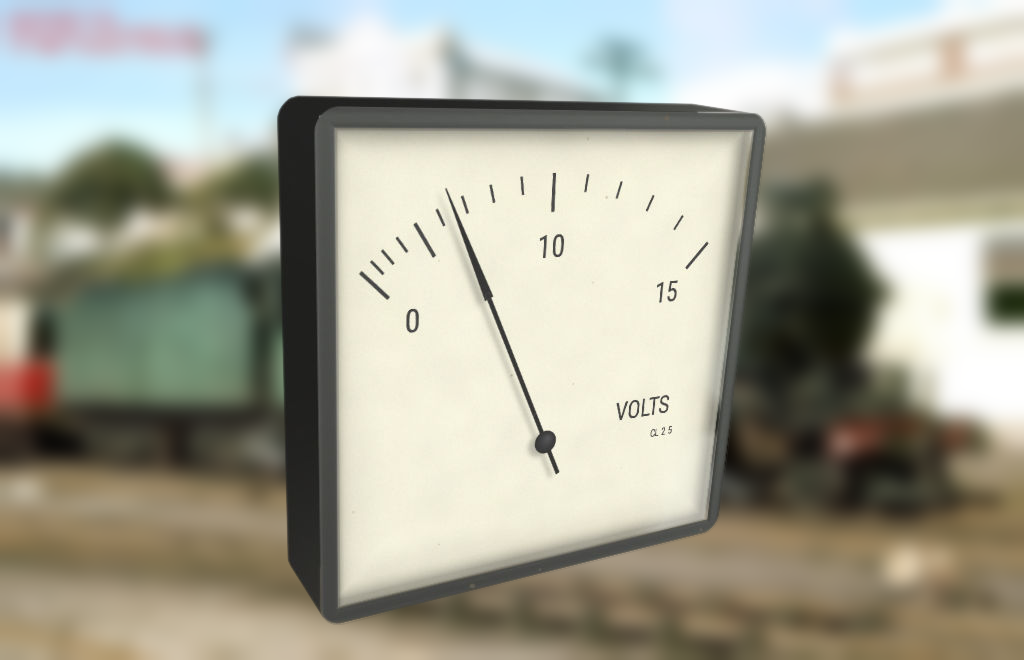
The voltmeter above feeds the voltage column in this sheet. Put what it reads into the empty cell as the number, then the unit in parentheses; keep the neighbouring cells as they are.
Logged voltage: 6.5 (V)
